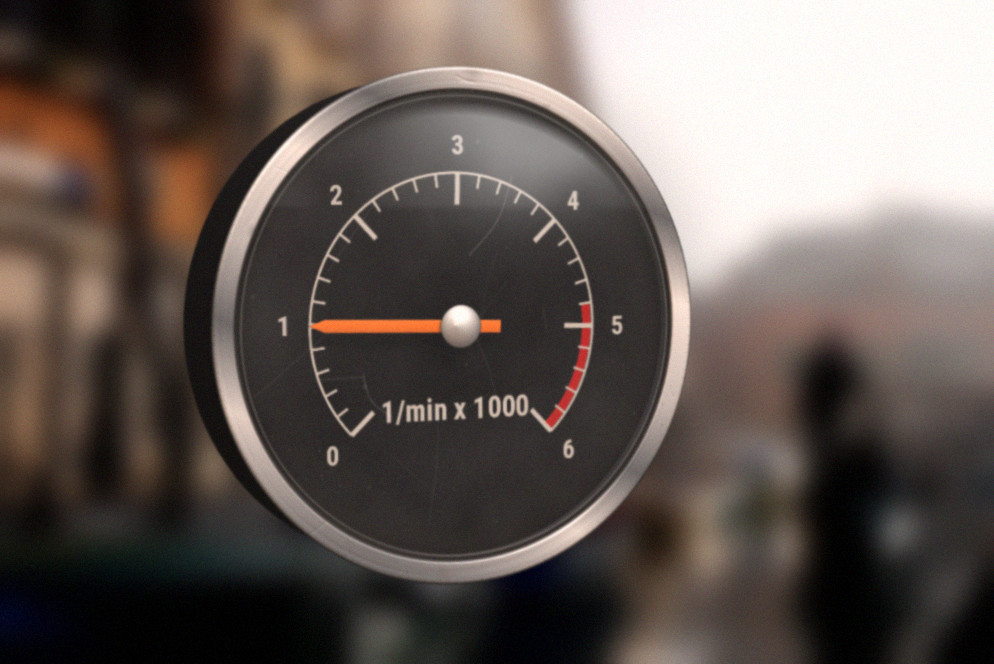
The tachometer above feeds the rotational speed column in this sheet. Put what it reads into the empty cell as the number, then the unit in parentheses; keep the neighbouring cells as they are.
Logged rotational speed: 1000 (rpm)
